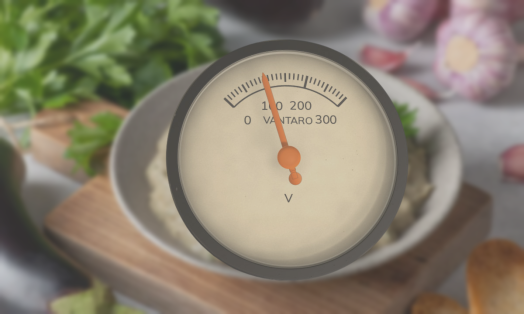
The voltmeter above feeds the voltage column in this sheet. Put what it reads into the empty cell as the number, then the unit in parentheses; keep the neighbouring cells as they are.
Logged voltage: 100 (V)
